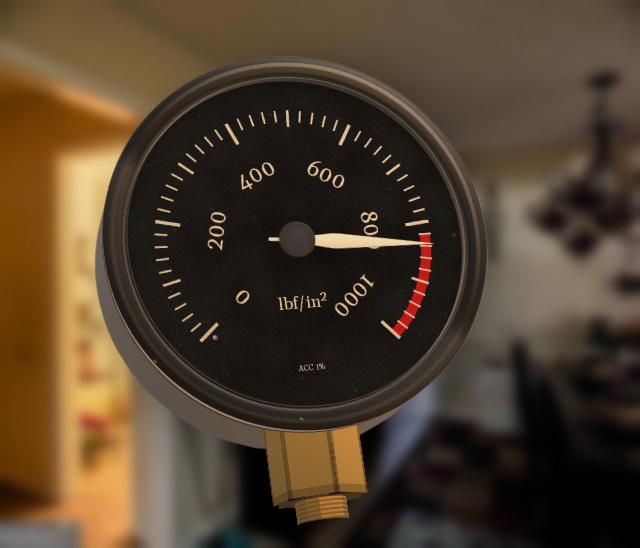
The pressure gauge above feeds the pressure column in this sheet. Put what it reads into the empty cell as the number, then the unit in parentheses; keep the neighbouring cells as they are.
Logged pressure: 840 (psi)
